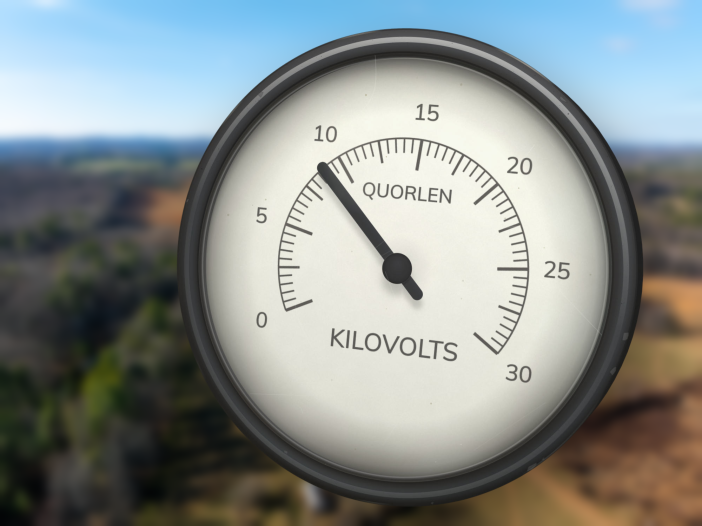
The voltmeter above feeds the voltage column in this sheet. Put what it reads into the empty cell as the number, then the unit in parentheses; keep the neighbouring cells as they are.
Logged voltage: 9 (kV)
